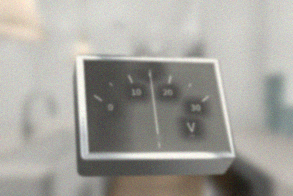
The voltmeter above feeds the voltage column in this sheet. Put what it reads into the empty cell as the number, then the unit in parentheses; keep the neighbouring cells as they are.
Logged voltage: 15 (V)
